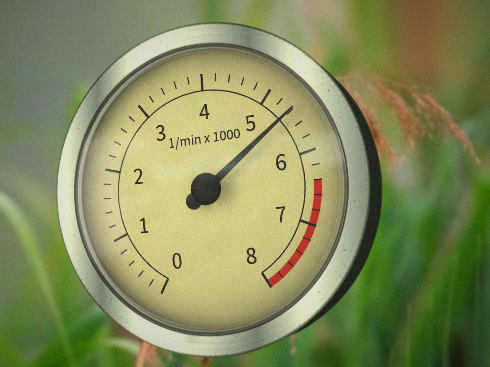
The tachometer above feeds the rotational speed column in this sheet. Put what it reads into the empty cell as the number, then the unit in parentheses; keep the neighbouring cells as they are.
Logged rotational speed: 5400 (rpm)
